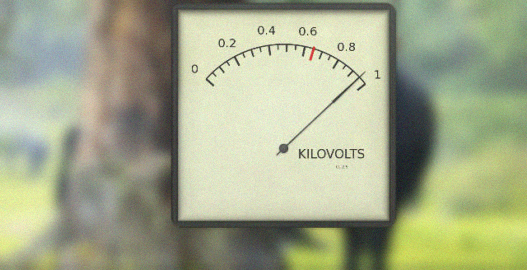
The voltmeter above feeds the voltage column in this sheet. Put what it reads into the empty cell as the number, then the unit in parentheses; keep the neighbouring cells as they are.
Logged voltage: 0.95 (kV)
